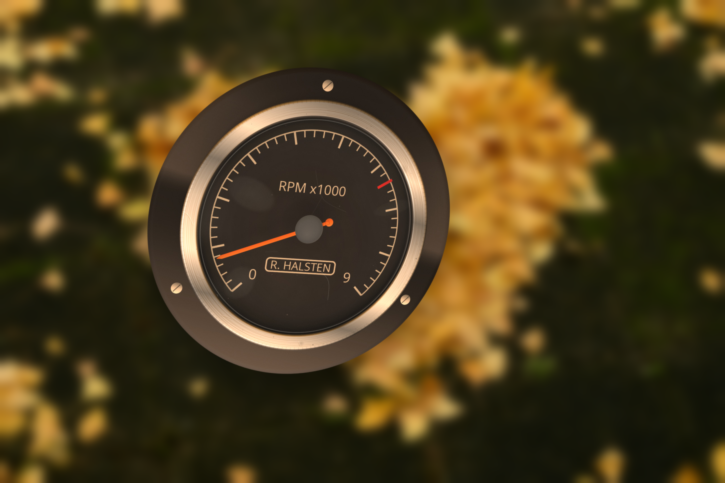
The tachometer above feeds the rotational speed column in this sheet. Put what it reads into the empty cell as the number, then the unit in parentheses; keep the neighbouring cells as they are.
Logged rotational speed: 800 (rpm)
